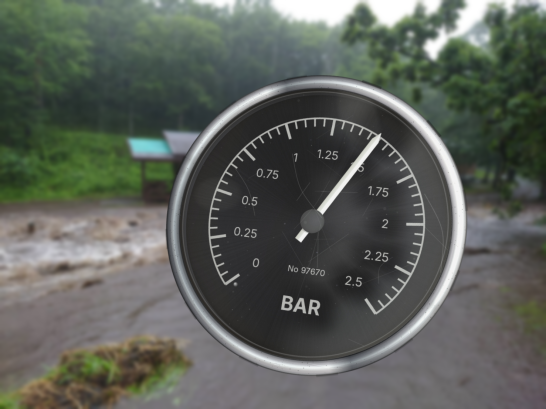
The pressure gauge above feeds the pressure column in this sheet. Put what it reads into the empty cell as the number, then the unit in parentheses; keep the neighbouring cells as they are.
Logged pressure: 1.5 (bar)
